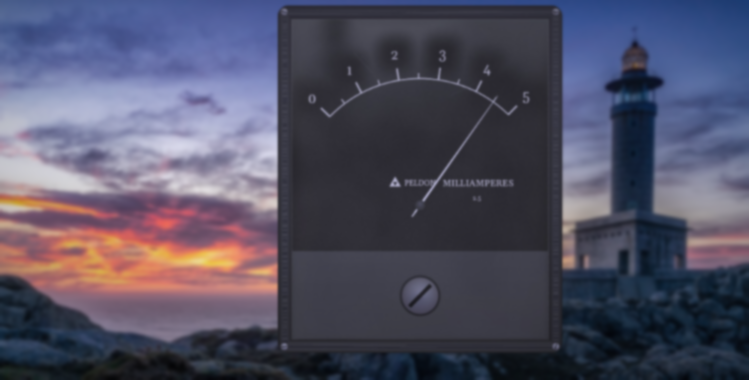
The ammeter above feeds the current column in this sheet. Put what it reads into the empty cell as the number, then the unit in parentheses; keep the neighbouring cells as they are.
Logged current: 4.5 (mA)
